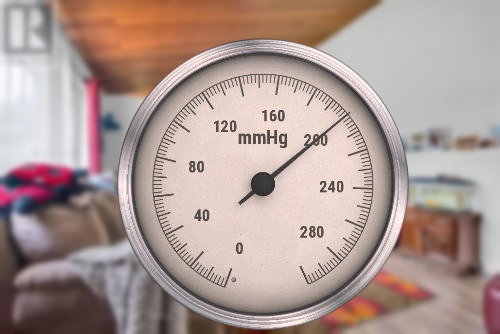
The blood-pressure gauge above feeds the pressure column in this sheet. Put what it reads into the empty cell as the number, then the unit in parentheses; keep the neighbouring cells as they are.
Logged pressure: 200 (mmHg)
